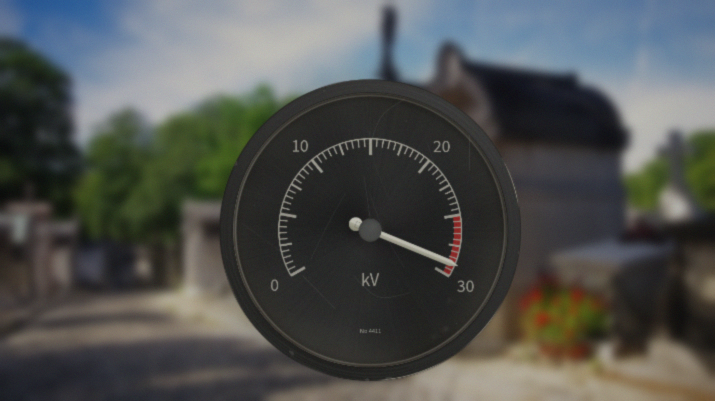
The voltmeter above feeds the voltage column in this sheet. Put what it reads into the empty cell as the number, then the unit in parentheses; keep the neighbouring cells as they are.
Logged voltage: 29 (kV)
